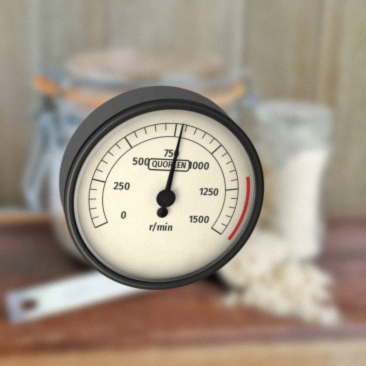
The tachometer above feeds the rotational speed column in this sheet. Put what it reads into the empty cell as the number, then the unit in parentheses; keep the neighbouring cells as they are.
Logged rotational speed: 775 (rpm)
